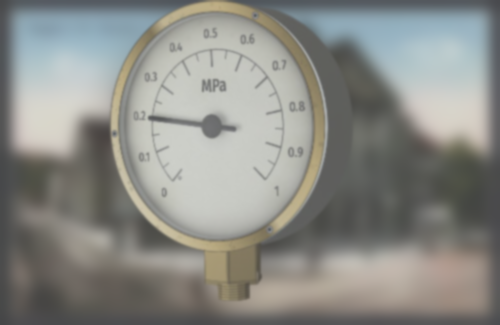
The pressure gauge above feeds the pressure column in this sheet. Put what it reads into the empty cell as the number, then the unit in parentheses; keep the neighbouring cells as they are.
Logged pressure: 0.2 (MPa)
